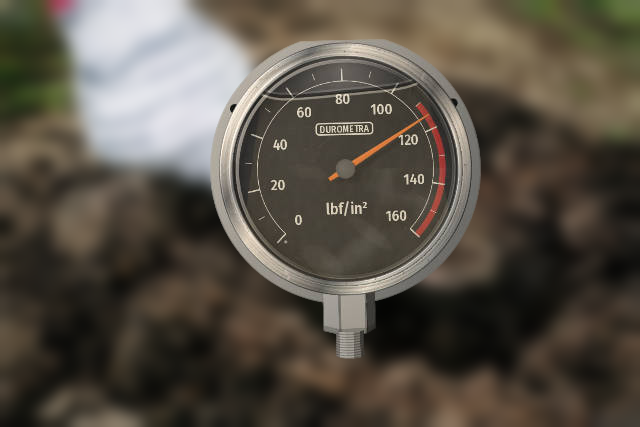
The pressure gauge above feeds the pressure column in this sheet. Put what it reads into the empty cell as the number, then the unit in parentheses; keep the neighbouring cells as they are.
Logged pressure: 115 (psi)
